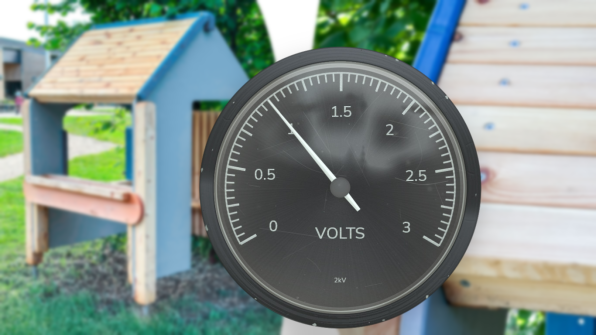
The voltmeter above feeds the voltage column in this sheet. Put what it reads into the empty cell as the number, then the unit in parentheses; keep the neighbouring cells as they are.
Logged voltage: 1 (V)
